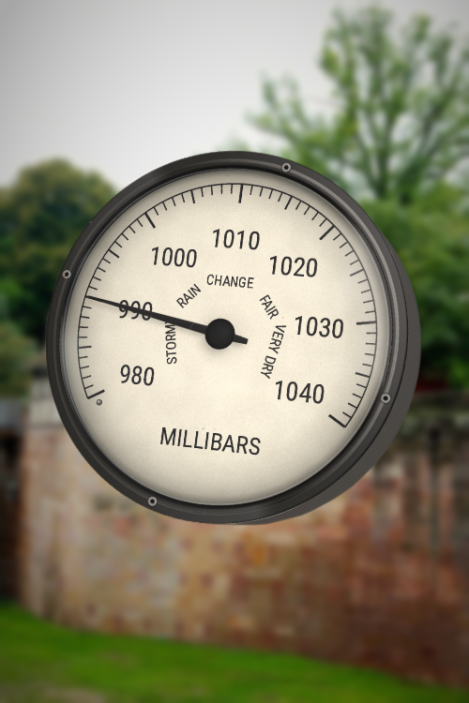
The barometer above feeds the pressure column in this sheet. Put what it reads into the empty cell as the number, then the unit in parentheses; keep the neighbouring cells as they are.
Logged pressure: 990 (mbar)
